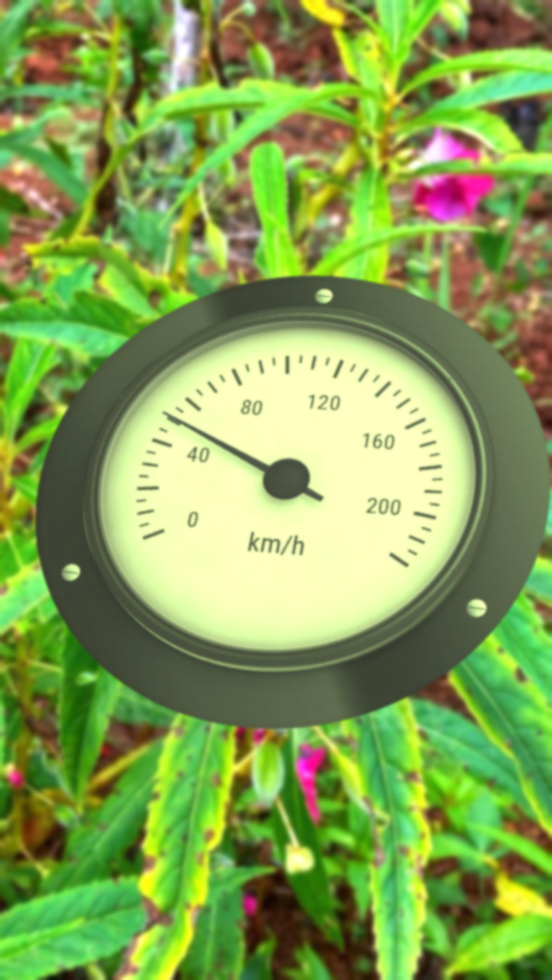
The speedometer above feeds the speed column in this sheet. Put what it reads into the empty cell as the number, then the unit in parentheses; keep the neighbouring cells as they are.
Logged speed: 50 (km/h)
